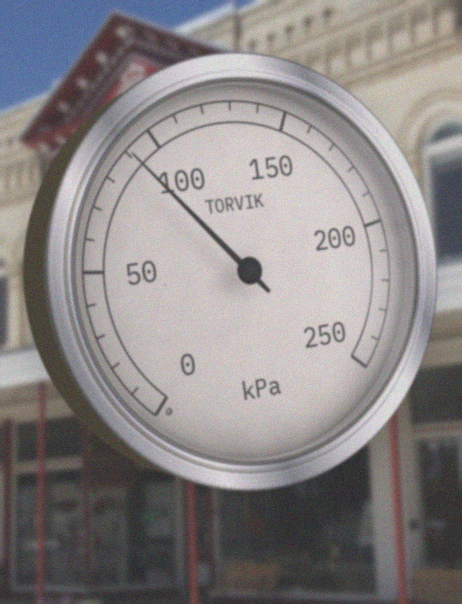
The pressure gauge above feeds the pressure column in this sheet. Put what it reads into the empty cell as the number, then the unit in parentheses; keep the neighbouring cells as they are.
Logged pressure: 90 (kPa)
